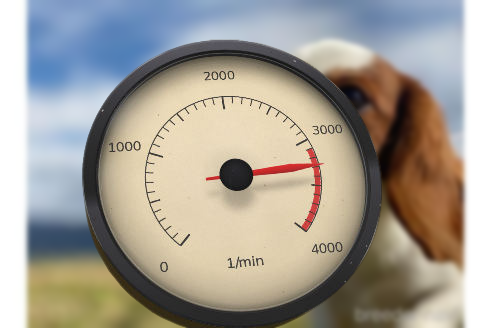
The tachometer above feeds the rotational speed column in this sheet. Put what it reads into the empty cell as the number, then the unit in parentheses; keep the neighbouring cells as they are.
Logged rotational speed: 3300 (rpm)
